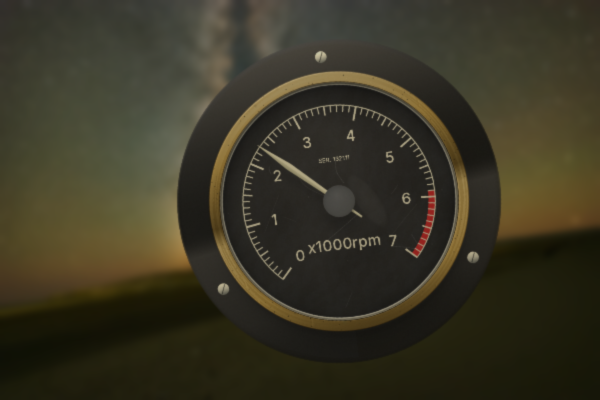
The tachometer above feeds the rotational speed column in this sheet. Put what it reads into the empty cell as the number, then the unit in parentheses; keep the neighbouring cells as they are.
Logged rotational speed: 2300 (rpm)
